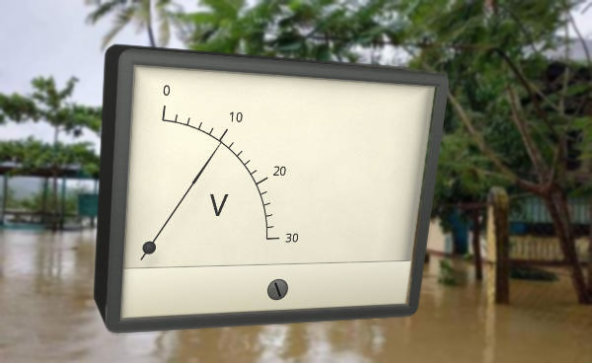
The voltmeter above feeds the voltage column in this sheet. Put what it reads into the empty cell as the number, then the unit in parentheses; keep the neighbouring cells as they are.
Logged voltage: 10 (V)
